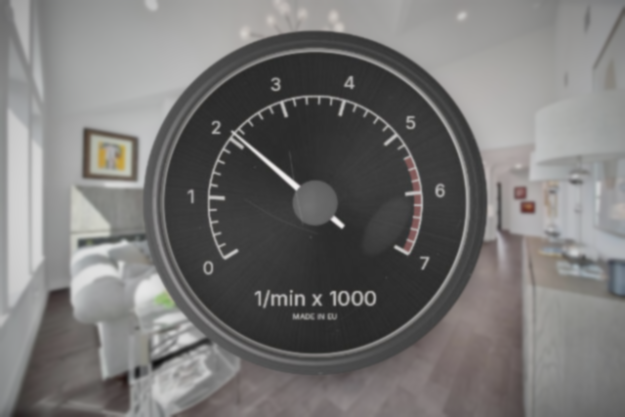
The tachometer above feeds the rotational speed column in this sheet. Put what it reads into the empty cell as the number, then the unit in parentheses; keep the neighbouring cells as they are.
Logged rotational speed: 2100 (rpm)
